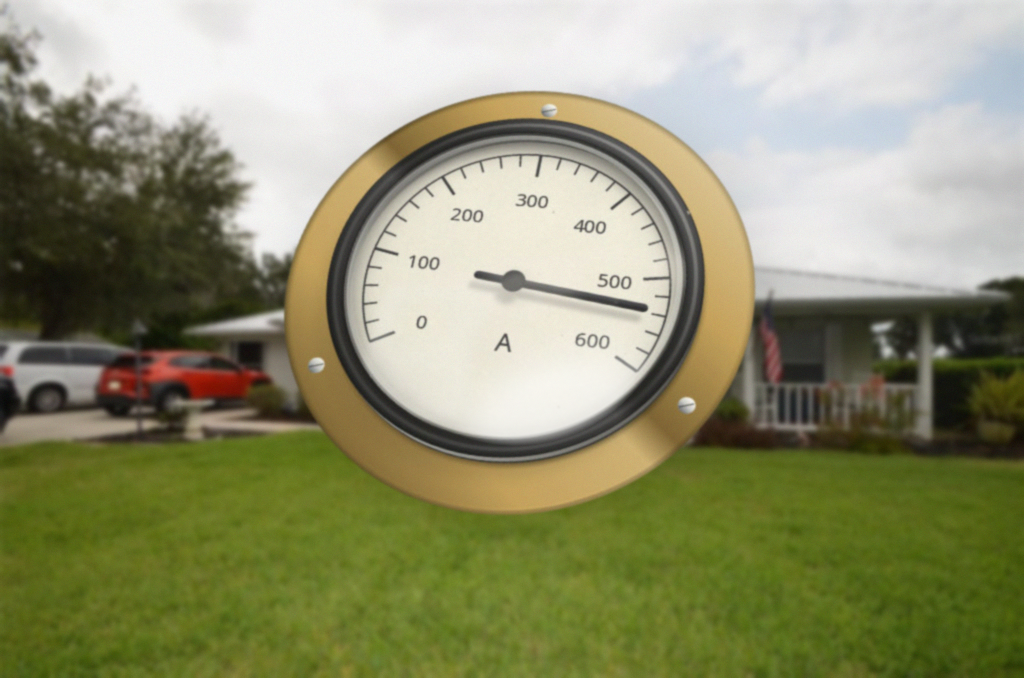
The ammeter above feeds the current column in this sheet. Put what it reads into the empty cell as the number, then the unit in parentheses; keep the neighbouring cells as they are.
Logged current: 540 (A)
